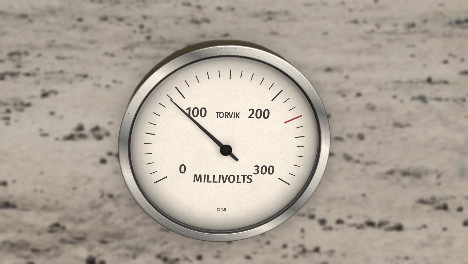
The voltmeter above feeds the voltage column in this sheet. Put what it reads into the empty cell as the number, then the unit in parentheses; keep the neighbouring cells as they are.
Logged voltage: 90 (mV)
